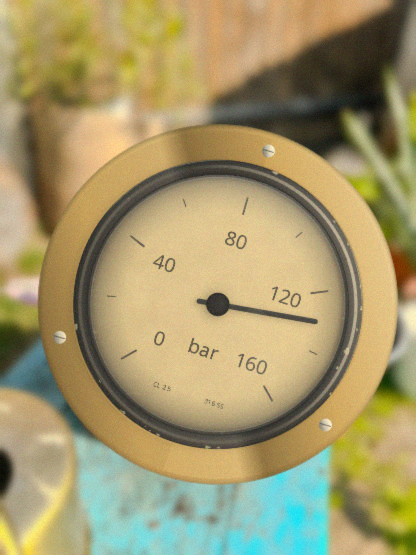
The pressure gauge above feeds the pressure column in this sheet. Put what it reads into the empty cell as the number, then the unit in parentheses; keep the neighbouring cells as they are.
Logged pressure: 130 (bar)
